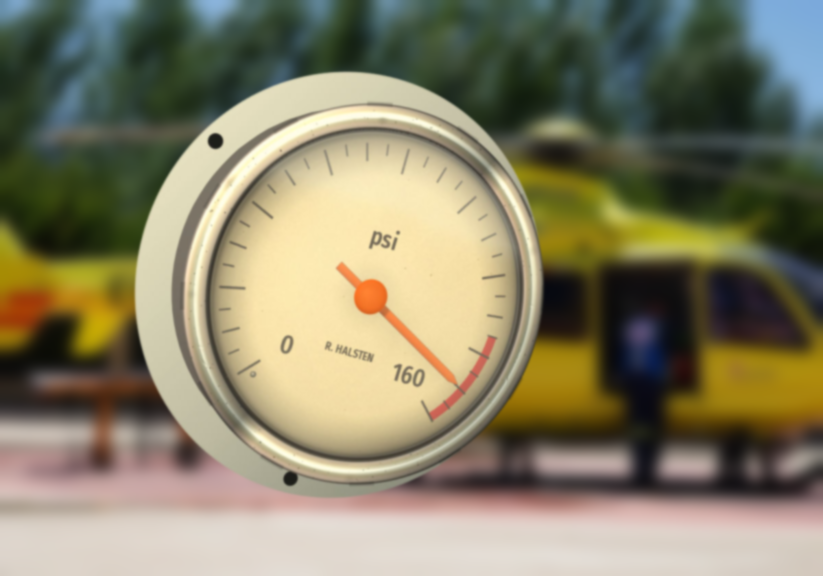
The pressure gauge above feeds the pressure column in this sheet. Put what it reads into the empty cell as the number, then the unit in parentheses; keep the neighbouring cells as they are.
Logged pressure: 150 (psi)
